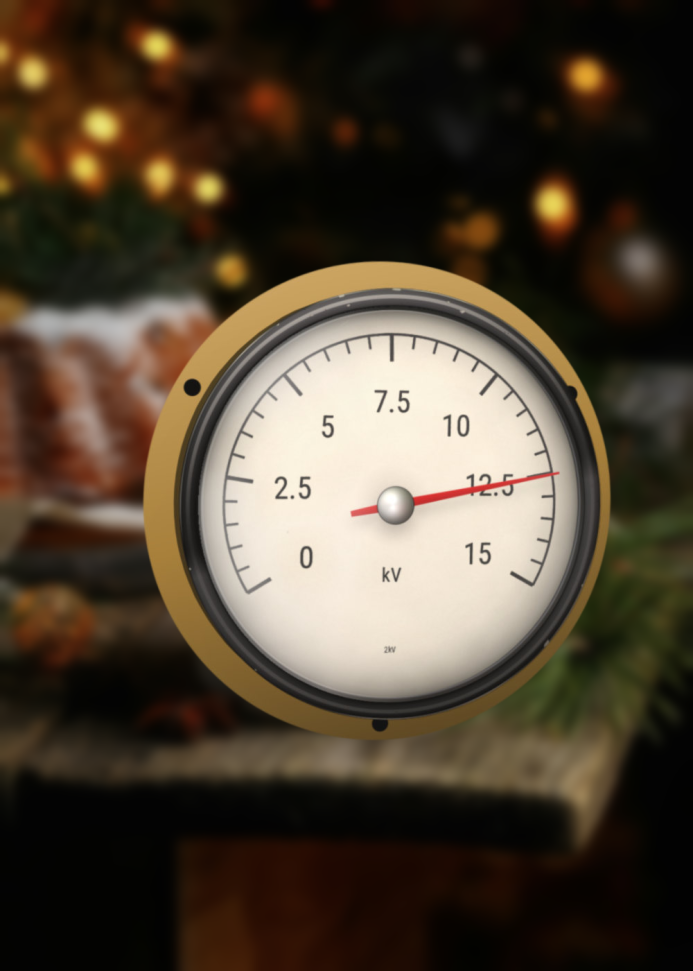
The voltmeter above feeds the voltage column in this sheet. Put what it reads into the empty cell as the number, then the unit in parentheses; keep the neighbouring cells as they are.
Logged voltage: 12.5 (kV)
